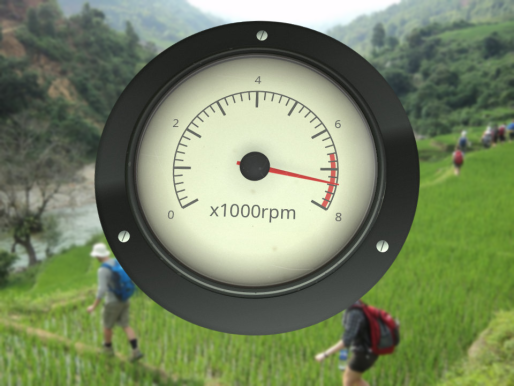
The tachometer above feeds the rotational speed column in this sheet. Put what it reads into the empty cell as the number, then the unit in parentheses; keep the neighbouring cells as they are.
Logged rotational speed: 7400 (rpm)
